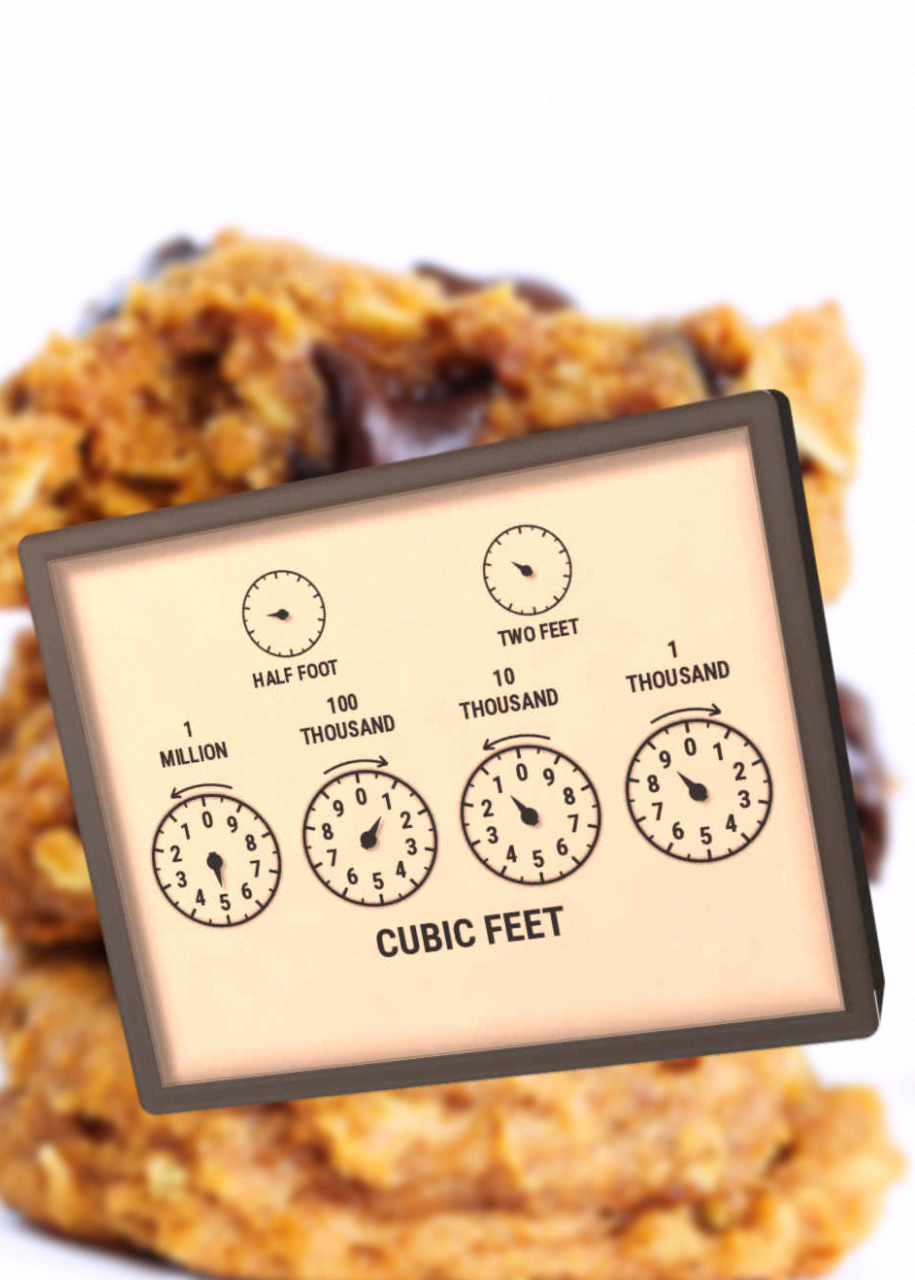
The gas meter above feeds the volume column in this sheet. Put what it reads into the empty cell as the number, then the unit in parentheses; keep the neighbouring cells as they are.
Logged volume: 510900 (ft³)
